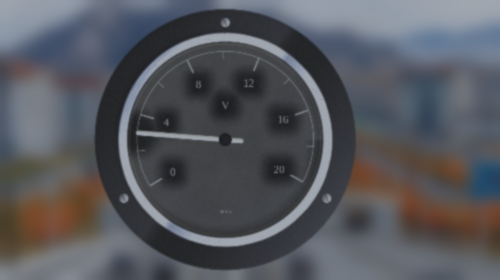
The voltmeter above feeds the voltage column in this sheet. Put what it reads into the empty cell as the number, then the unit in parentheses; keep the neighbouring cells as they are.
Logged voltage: 3 (V)
